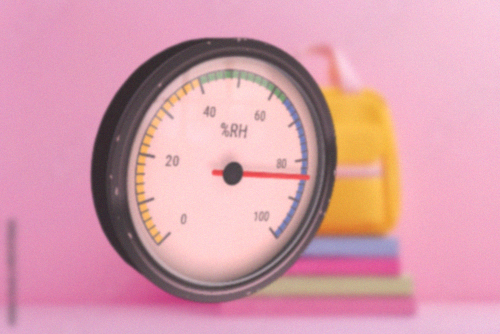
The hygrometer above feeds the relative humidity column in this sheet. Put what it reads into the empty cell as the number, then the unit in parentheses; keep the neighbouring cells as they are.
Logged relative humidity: 84 (%)
